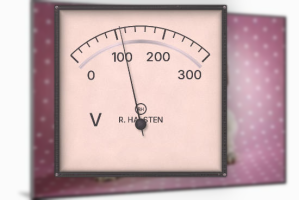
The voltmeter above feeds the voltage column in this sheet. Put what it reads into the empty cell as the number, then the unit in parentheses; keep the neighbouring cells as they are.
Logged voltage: 110 (V)
